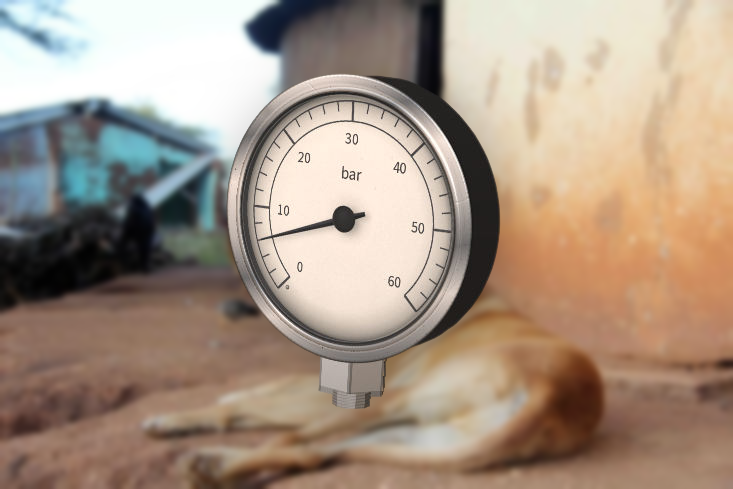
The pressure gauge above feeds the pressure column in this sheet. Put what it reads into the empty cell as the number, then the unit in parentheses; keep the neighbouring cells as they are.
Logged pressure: 6 (bar)
